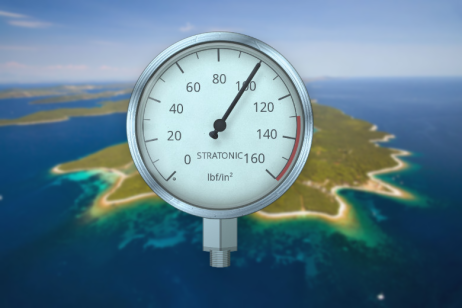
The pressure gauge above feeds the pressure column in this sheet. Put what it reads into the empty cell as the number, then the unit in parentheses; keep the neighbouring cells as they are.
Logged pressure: 100 (psi)
